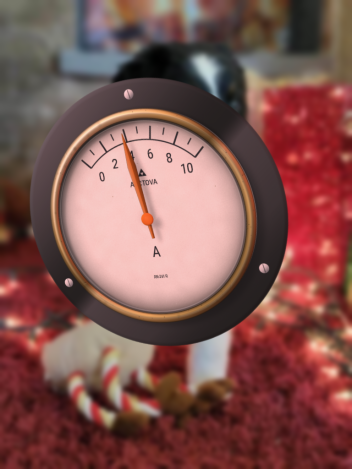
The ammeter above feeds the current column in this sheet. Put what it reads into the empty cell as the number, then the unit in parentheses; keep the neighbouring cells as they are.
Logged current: 4 (A)
